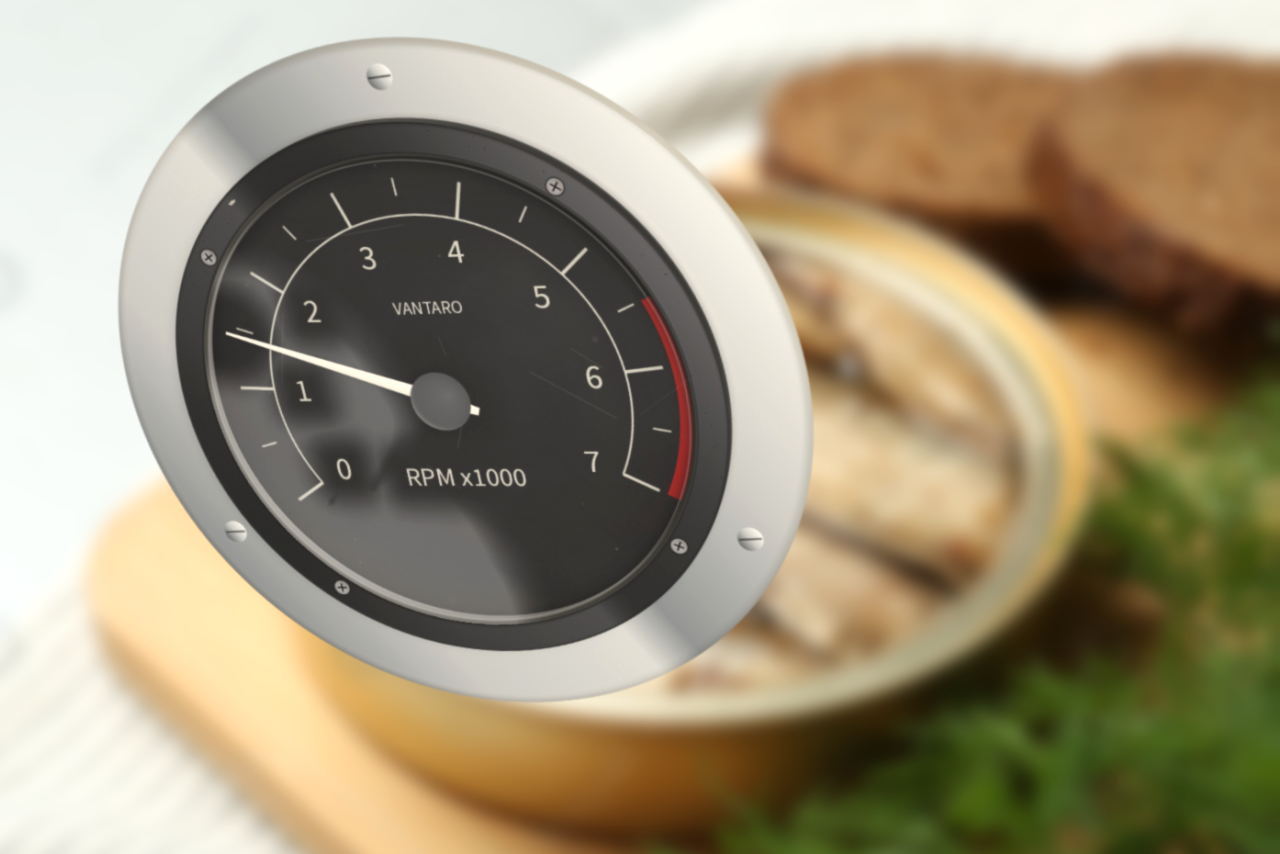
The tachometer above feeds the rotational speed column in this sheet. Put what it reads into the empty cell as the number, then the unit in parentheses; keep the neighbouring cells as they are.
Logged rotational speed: 1500 (rpm)
